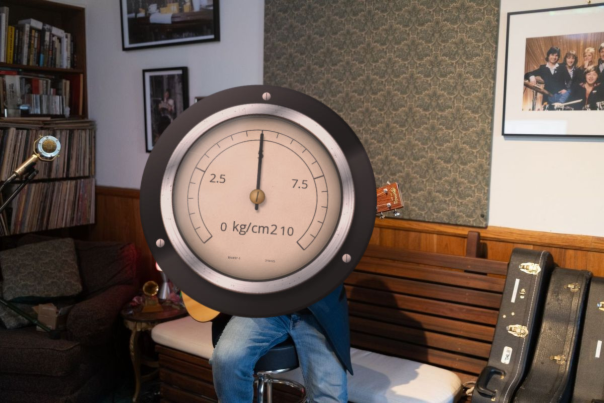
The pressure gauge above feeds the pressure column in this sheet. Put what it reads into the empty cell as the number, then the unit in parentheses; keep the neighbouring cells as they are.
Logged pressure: 5 (kg/cm²)
